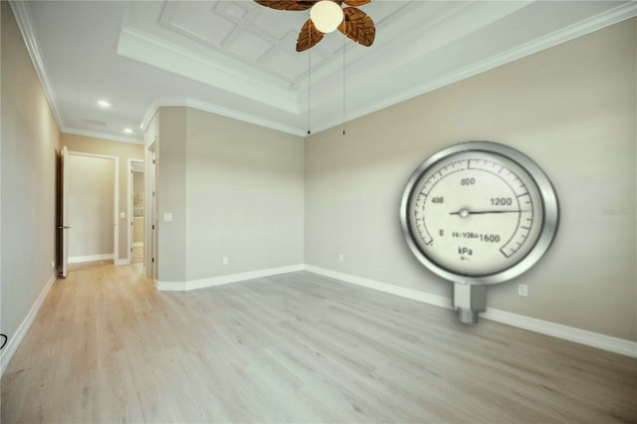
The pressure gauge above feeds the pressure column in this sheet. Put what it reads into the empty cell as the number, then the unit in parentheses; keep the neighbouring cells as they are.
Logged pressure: 1300 (kPa)
